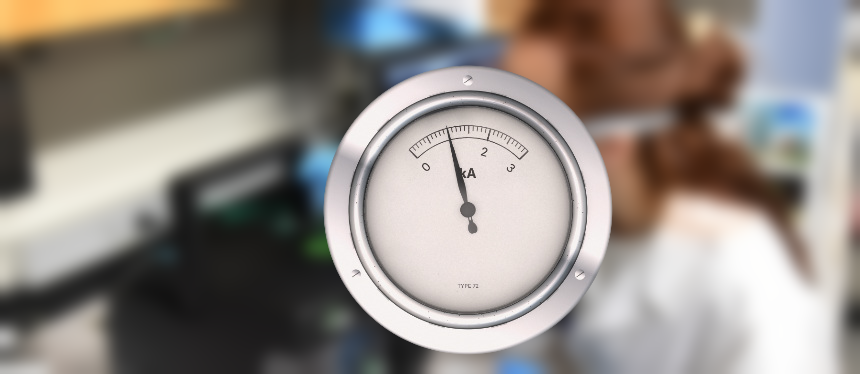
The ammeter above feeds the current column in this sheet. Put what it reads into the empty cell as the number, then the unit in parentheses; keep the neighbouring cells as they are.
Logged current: 1 (kA)
